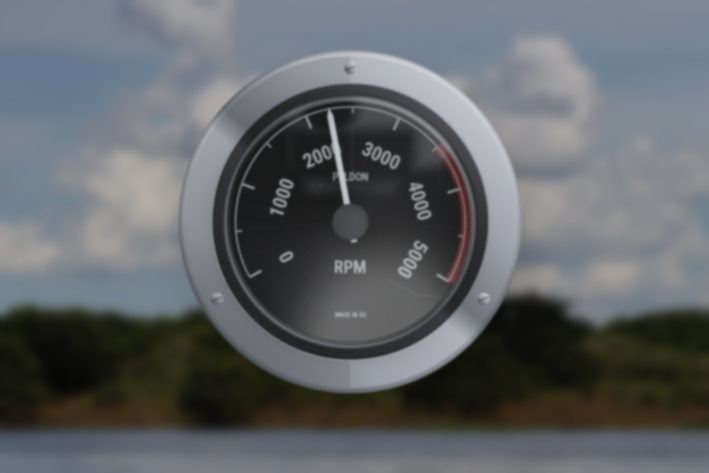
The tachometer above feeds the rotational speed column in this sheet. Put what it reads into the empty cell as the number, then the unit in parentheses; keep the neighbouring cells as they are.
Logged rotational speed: 2250 (rpm)
